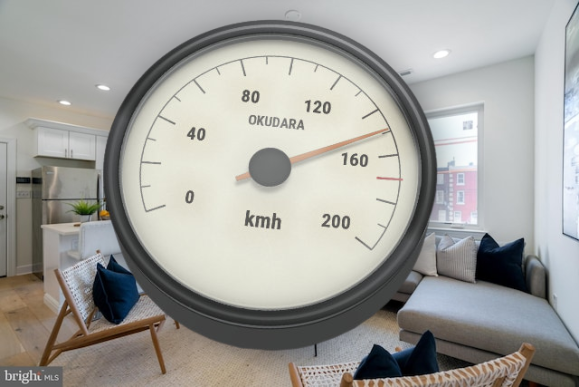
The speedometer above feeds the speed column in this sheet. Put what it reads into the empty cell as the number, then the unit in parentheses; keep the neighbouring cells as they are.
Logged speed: 150 (km/h)
